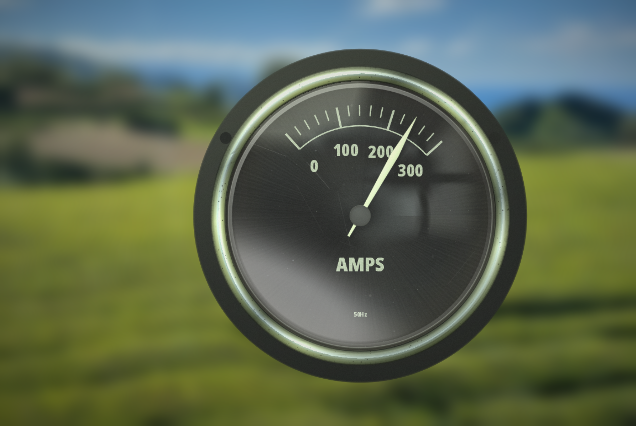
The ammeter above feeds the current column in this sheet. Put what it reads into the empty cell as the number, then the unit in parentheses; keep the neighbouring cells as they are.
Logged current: 240 (A)
